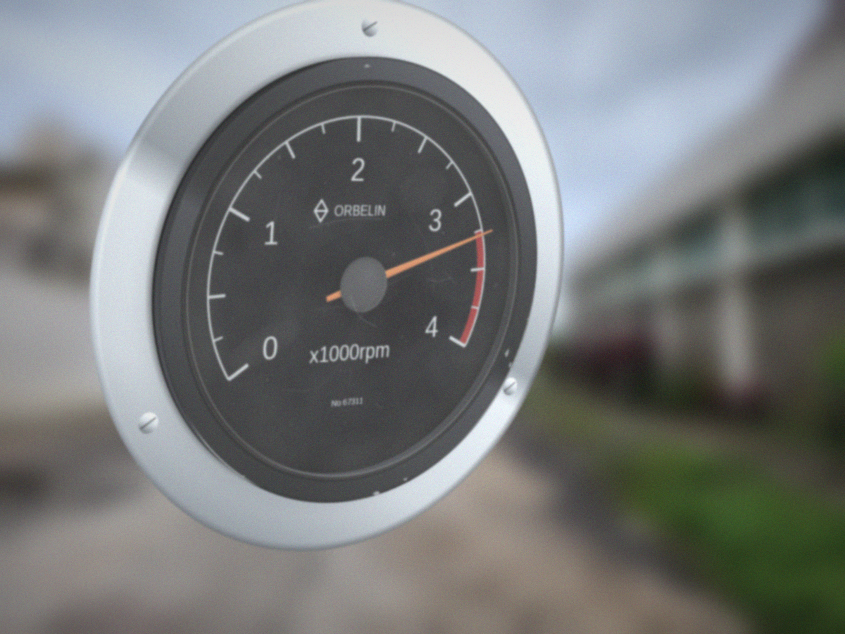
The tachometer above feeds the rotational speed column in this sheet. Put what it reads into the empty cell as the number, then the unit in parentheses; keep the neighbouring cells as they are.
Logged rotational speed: 3250 (rpm)
